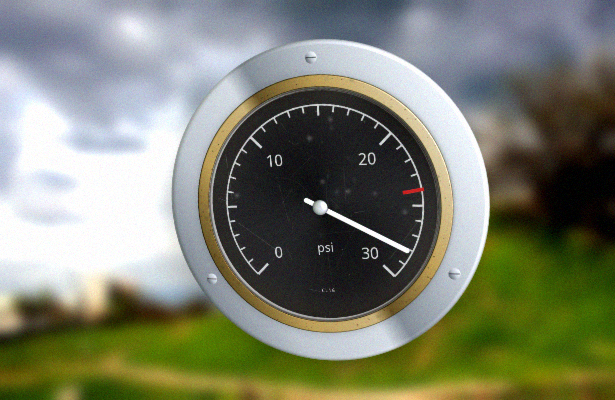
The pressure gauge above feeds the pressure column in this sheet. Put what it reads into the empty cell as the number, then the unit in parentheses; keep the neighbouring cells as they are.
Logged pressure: 28 (psi)
